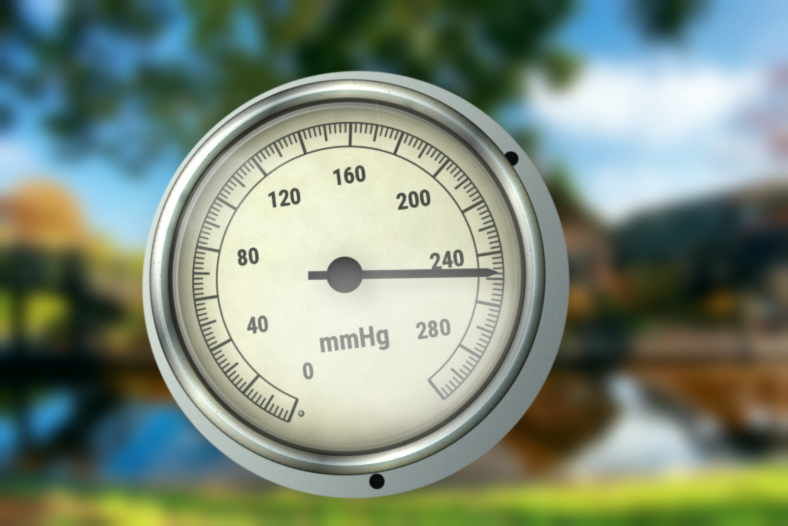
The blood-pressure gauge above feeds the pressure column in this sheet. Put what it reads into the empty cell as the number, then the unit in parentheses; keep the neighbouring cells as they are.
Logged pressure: 248 (mmHg)
